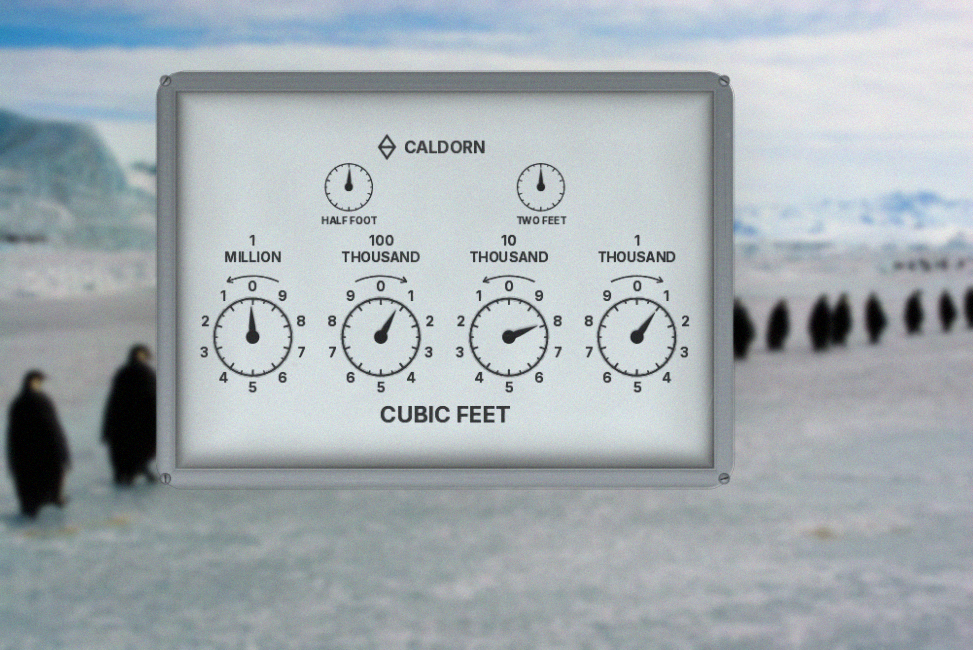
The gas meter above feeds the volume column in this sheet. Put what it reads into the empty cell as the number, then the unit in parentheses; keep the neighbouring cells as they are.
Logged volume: 8100 (ft³)
